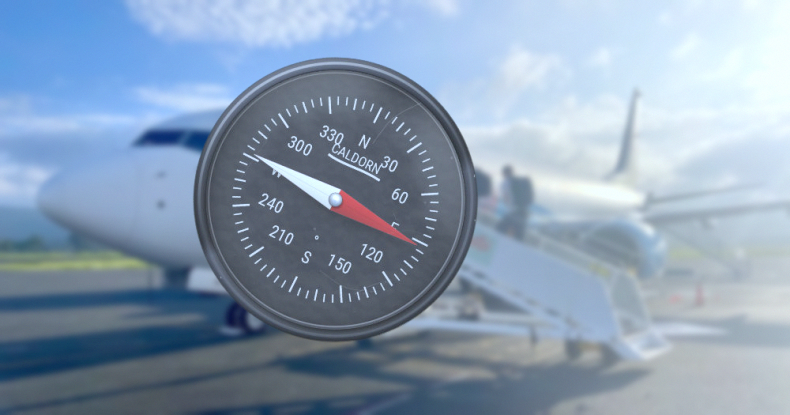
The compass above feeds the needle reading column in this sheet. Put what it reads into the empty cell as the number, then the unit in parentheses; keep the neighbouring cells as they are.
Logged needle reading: 92.5 (°)
